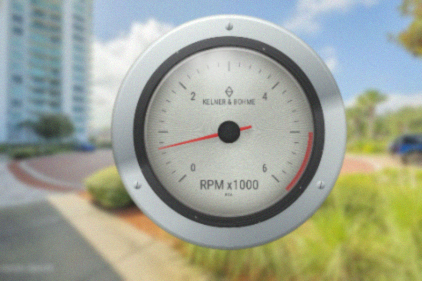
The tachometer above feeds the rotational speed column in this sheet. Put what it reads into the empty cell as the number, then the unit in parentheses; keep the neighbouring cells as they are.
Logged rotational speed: 700 (rpm)
